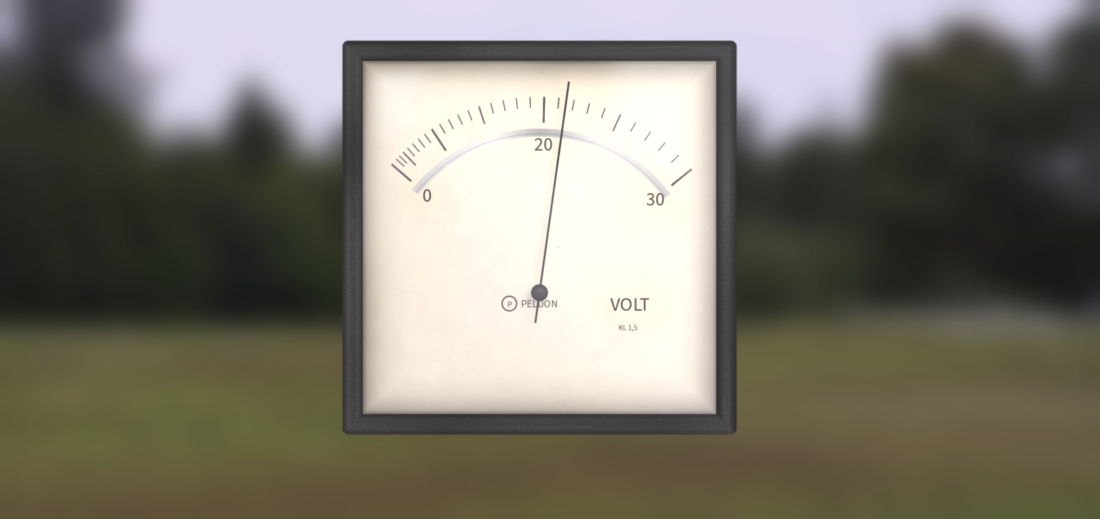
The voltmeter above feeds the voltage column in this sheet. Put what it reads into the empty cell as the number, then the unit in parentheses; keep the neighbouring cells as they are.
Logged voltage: 21.5 (V)
